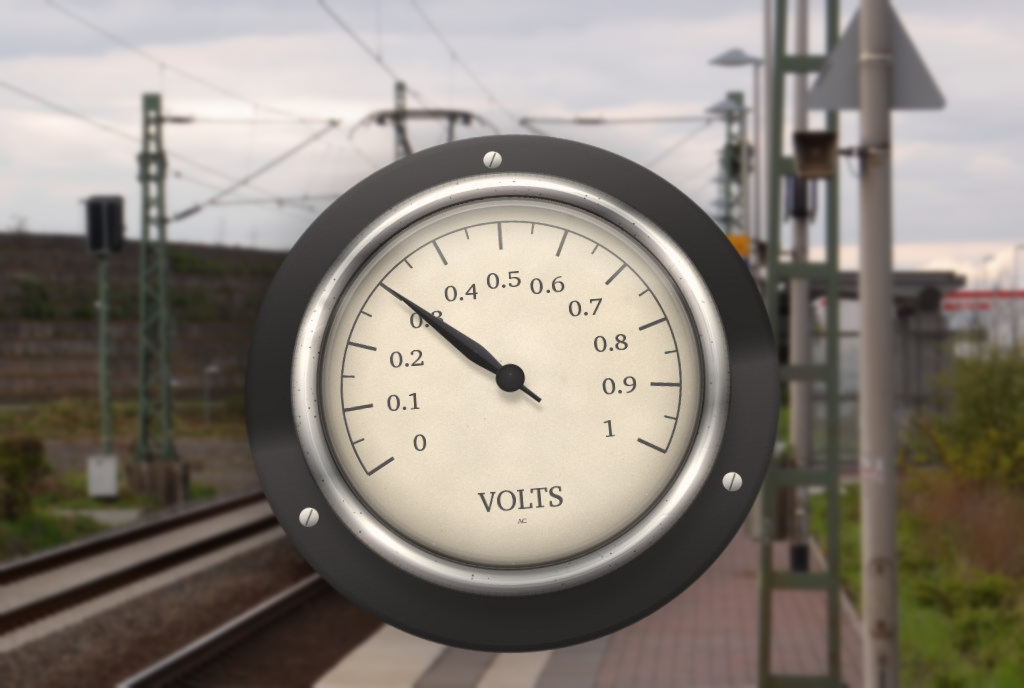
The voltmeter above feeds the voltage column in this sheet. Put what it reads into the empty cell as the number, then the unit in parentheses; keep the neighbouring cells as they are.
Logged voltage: 0.3 (V)
